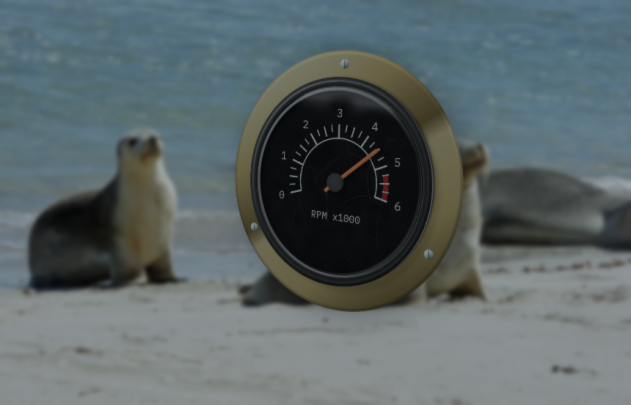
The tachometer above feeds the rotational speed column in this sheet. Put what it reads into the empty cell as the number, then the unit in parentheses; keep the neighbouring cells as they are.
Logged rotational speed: 4500 (rpm)
